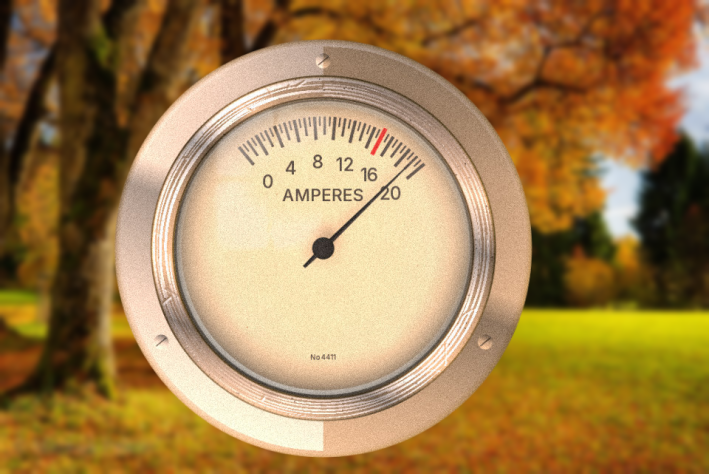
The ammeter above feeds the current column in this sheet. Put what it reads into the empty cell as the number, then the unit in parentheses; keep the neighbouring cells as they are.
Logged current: 19 (A)
